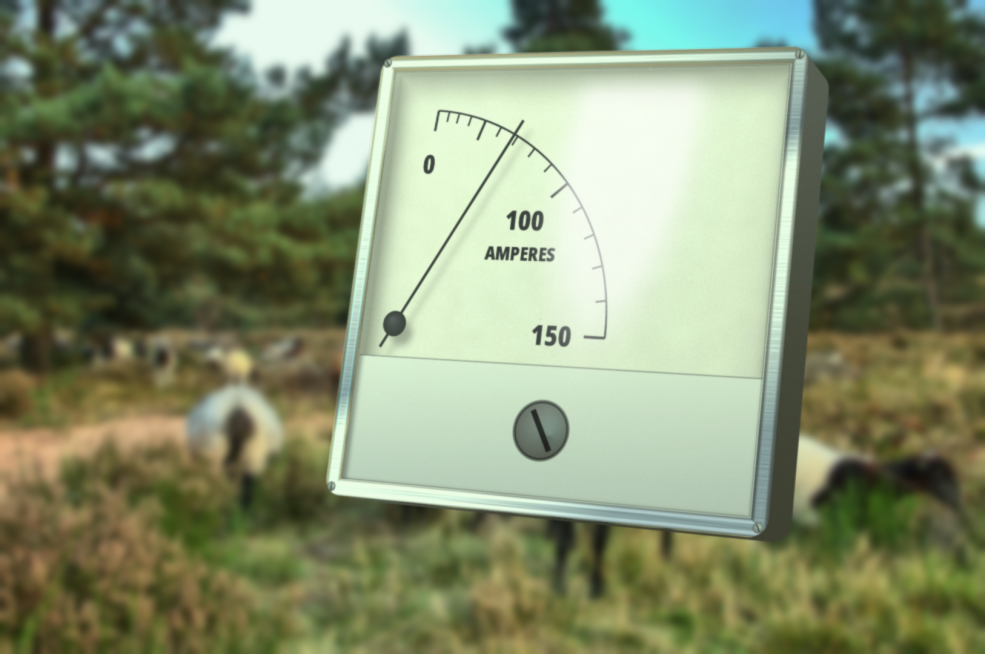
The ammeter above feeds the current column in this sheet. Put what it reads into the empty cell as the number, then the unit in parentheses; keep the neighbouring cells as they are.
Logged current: 70 (A)
